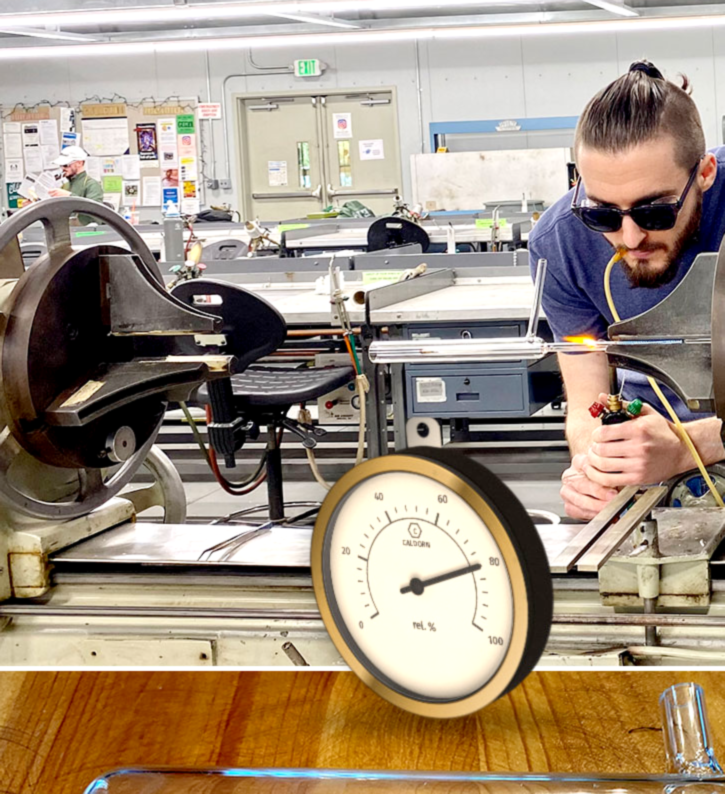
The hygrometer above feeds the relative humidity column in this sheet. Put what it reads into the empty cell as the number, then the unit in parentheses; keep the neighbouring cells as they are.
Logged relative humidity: 80 (%)
